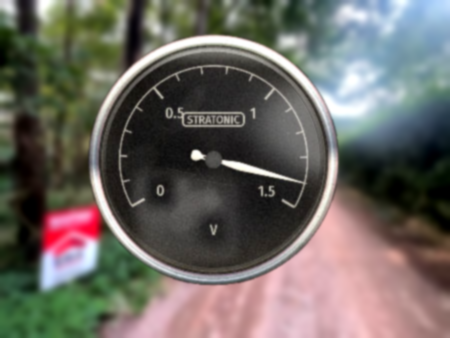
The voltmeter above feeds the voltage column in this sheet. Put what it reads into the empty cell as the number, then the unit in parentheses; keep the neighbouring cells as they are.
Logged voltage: 1.4 (V)
